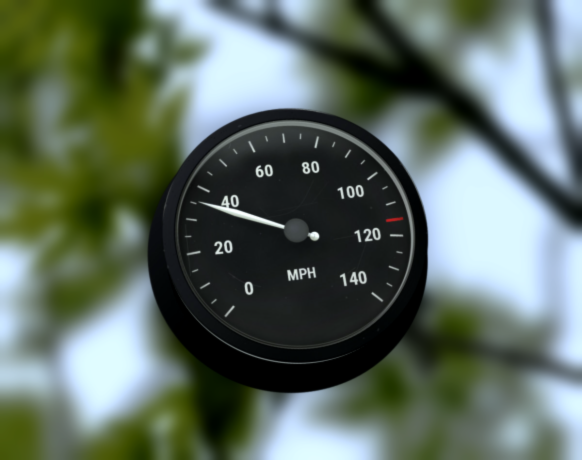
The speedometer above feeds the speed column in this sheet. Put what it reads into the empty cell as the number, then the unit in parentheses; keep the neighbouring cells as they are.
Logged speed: 35 (mph)
